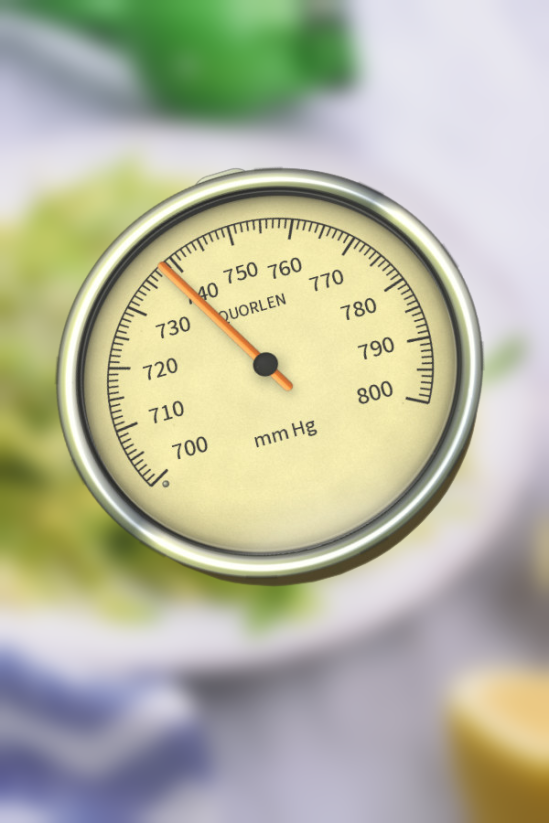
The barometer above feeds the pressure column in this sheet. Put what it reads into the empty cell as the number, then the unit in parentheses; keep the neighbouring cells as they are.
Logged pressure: 738 (mmHg)
